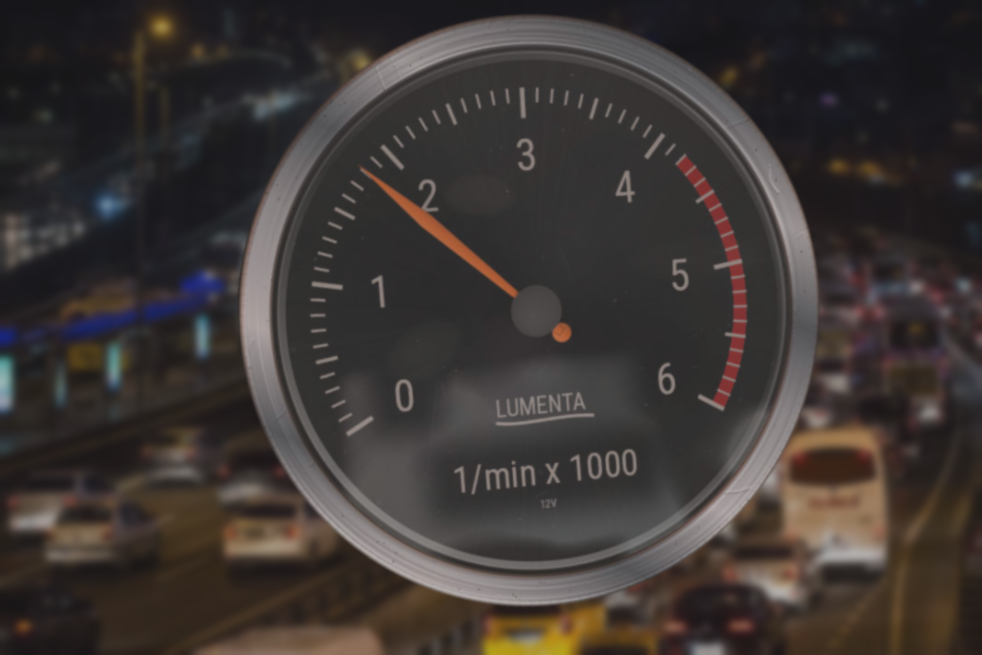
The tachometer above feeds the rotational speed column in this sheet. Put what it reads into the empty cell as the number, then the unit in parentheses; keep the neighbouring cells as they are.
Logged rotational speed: 1800 (rpm)
